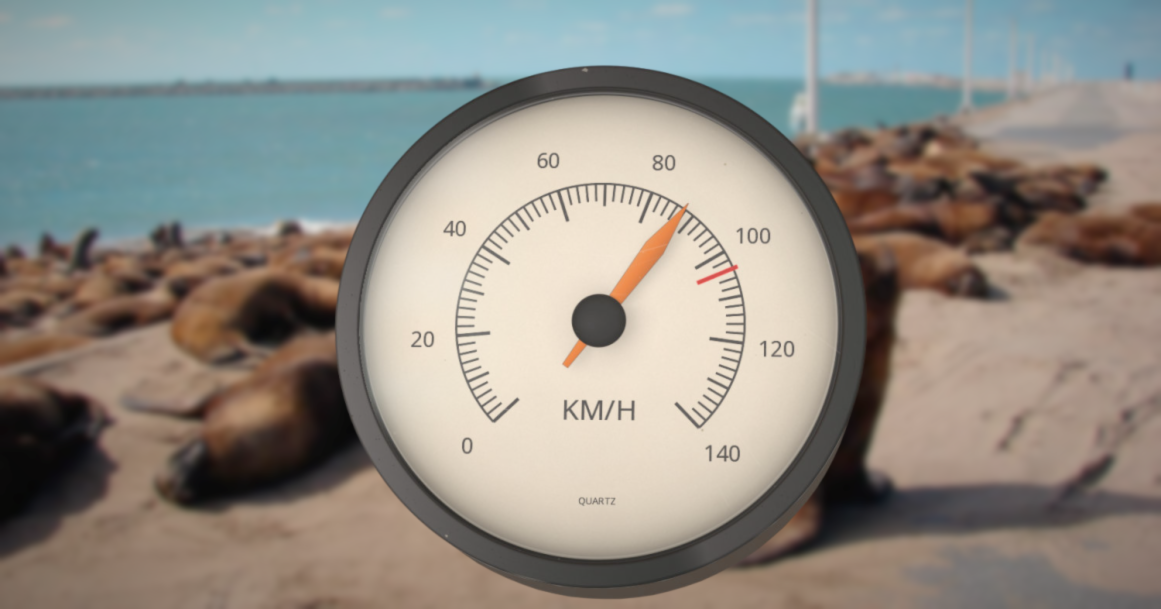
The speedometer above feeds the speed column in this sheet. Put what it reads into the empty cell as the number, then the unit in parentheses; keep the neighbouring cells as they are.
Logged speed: 88 (km/h)
